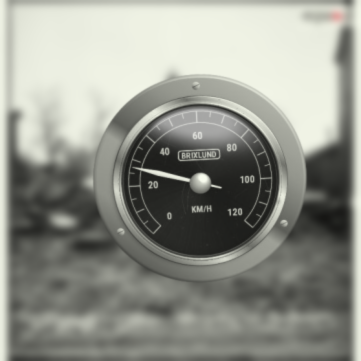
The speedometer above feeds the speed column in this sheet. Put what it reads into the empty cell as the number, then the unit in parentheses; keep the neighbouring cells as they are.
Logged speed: 27.5 (km/h)
